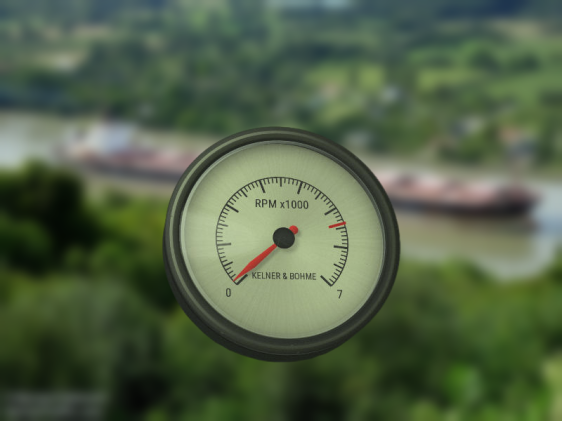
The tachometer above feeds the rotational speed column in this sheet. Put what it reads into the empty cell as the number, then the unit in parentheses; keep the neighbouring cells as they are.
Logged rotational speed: 100 (rpm)
